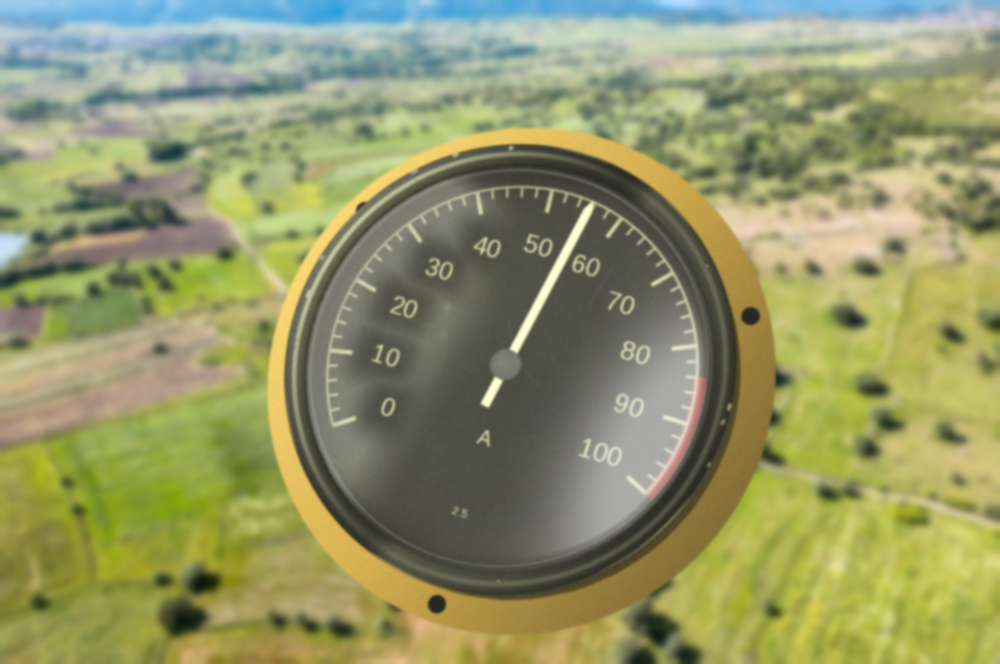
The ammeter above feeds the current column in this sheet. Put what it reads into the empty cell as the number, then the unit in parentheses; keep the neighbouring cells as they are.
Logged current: 56 (A)
